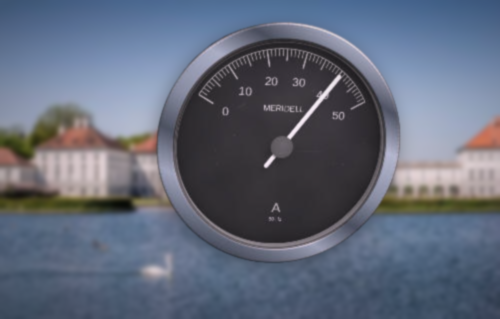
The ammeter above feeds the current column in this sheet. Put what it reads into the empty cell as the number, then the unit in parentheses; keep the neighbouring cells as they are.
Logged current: 40 (A)
